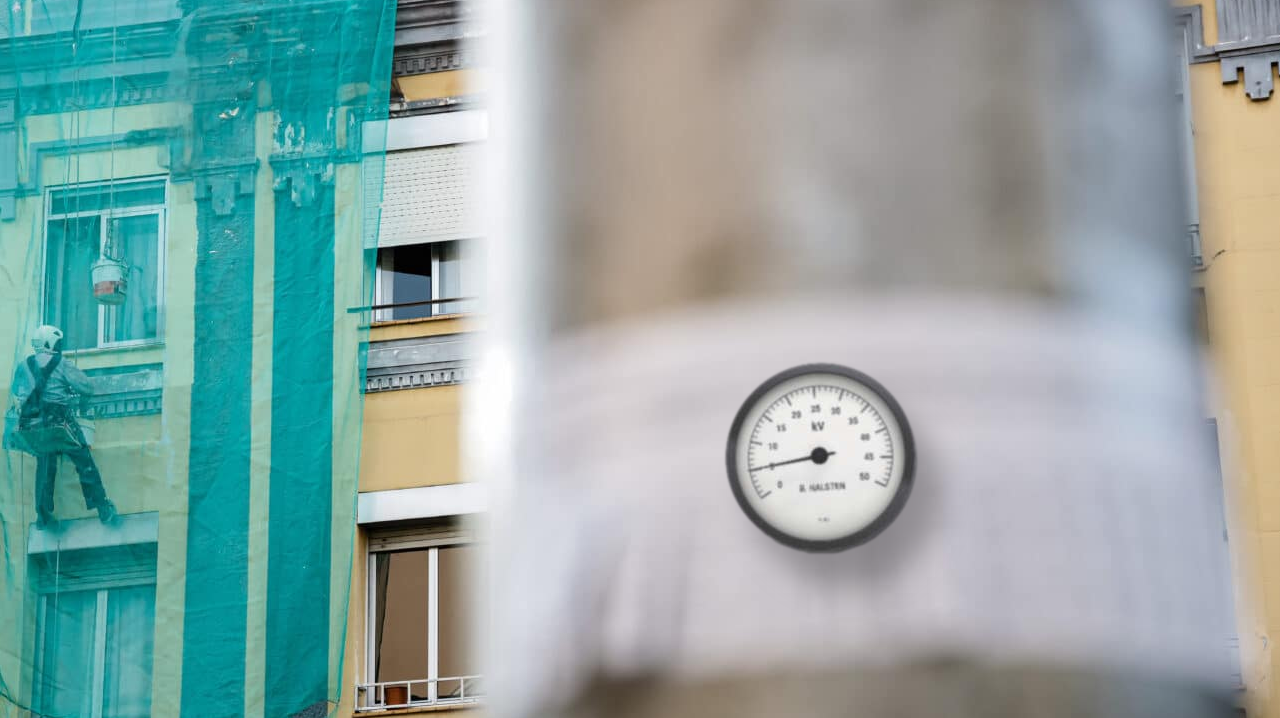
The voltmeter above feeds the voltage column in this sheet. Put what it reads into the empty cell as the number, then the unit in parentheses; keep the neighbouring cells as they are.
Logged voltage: 5 (kV)
